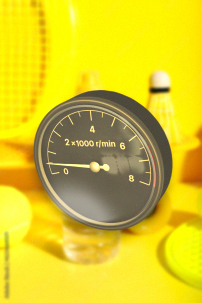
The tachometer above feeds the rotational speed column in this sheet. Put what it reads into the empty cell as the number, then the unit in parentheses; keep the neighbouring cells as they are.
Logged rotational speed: 500 (rpm)
